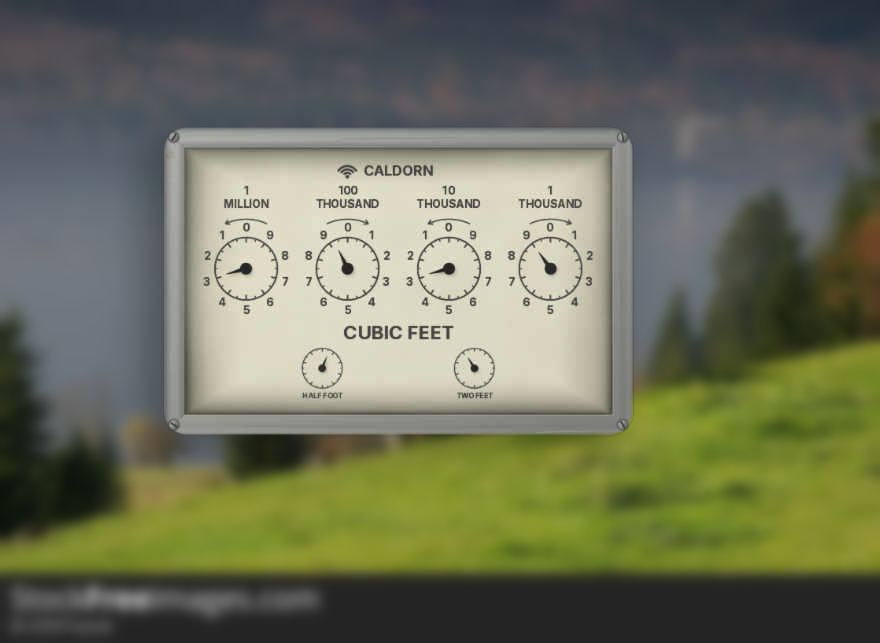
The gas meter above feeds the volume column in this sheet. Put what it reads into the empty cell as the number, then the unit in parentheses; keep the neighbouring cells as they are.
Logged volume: 292900 (ft³)
